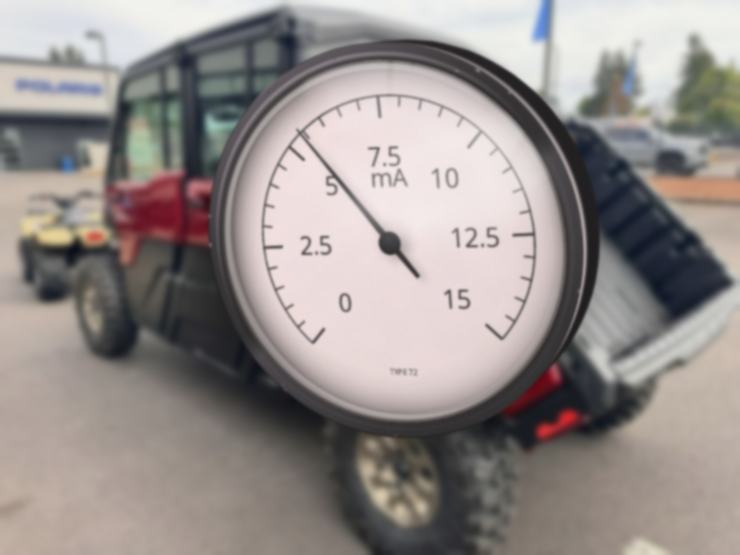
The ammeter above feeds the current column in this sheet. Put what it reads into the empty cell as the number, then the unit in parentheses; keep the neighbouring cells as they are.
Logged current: 5.5 (mA)
